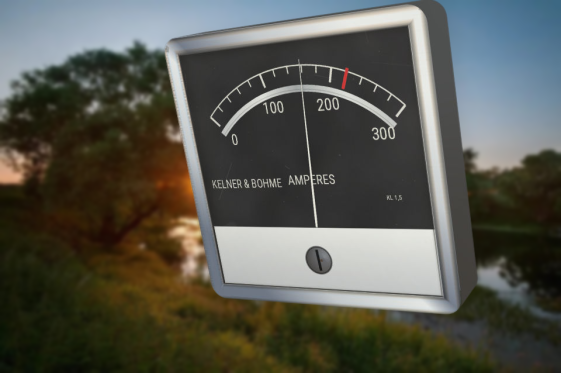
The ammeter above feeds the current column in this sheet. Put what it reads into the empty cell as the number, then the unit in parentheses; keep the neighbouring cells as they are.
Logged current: 160 (A)
